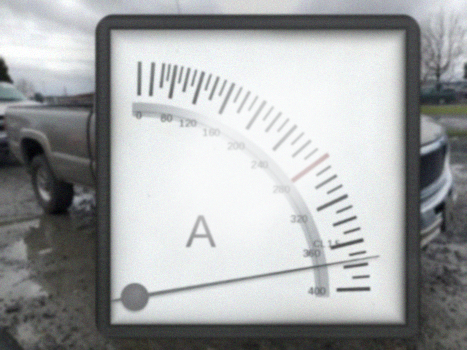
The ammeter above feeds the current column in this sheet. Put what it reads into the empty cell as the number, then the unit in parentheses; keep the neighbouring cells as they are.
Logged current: 375 (A)
